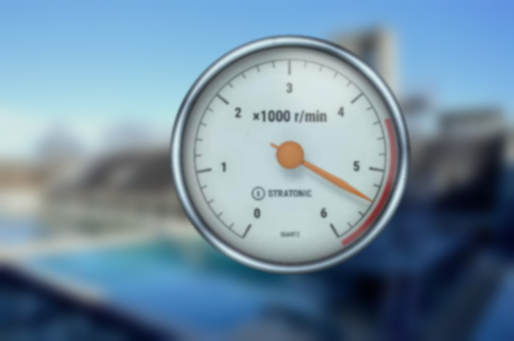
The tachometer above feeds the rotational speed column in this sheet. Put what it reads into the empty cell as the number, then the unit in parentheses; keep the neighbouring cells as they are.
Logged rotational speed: 5400 (rpm)
